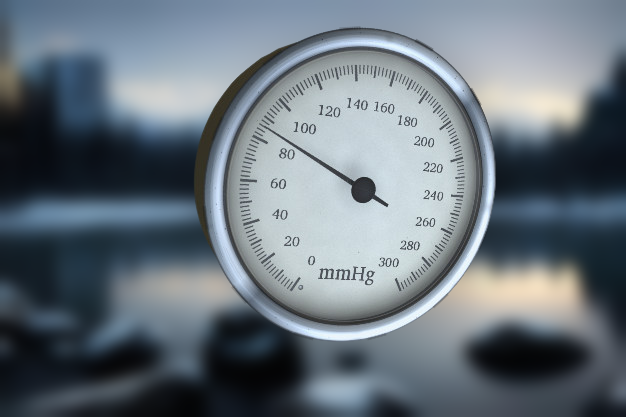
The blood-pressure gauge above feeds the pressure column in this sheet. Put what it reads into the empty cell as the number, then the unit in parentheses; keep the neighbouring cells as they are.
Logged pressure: 86 (mmHg)
